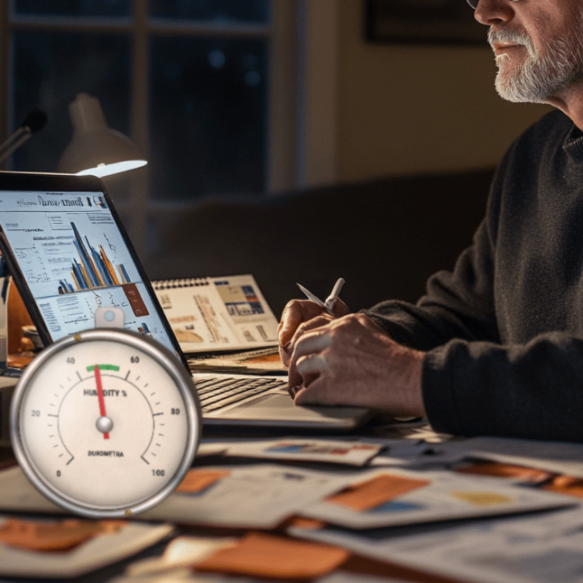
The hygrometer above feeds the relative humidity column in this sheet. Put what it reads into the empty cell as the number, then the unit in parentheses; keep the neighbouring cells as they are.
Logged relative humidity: 48 (%)
